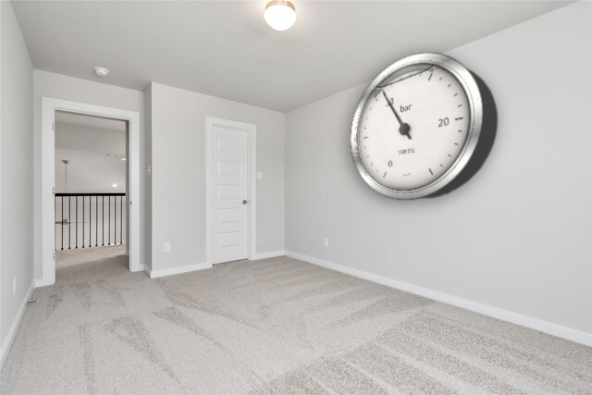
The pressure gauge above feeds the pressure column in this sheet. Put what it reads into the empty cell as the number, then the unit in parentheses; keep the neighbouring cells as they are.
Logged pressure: 10 (bar)
